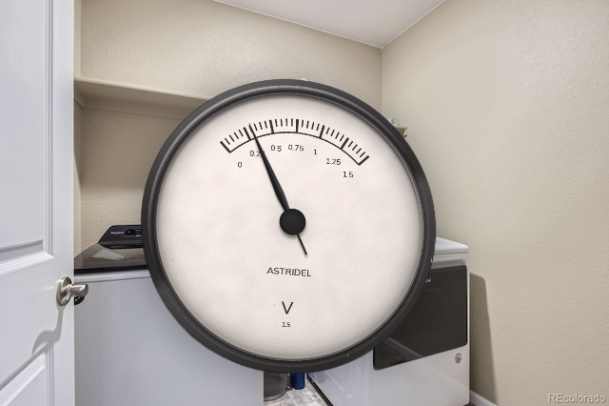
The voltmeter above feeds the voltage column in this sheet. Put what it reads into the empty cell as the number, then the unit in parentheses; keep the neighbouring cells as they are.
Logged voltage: 0.3 (V)
